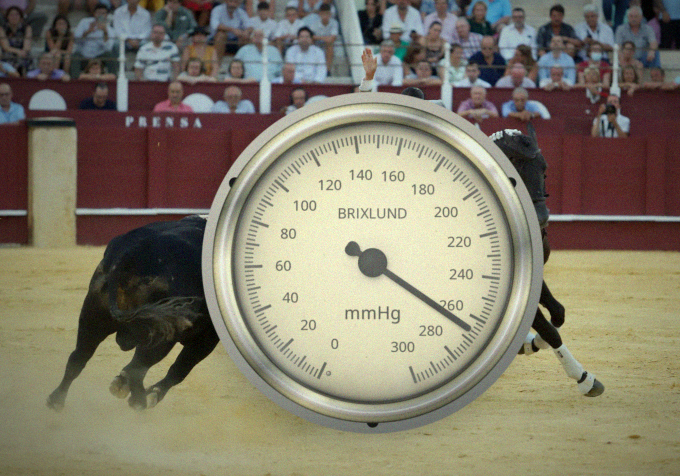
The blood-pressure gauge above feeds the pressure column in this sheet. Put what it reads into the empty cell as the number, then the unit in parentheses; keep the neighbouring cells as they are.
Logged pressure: 266 (mmHg)
